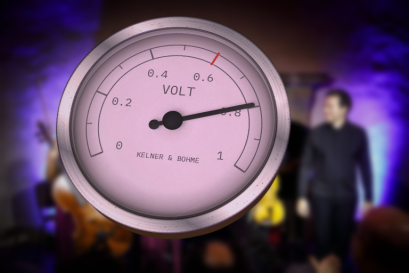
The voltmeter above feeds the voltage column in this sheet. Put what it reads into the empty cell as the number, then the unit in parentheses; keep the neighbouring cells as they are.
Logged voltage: 0.8 (V)
